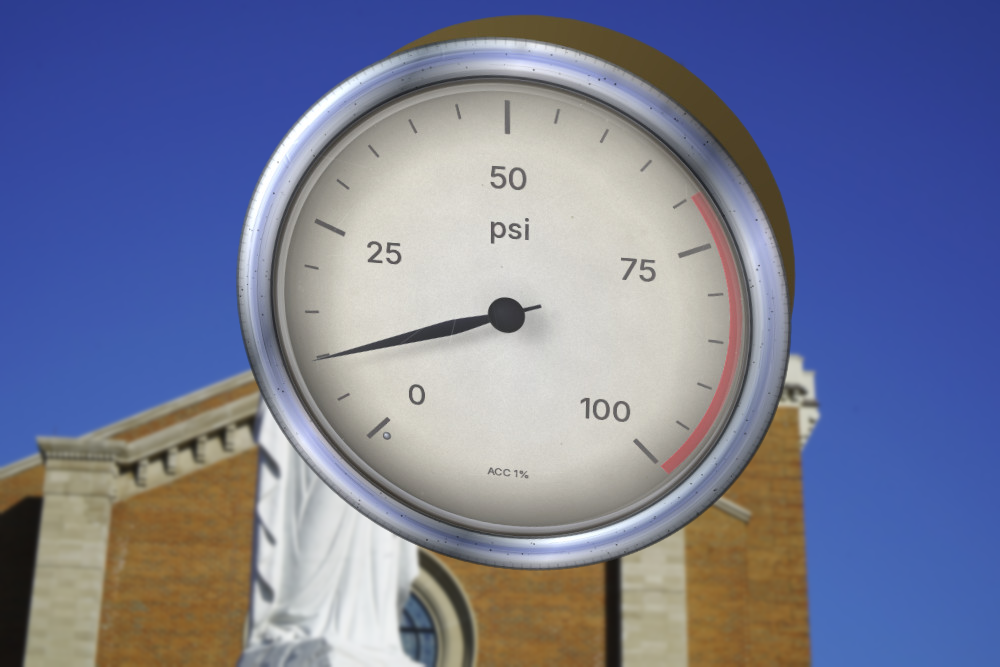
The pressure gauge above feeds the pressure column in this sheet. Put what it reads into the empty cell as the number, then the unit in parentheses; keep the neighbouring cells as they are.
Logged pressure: 10 (psi)
